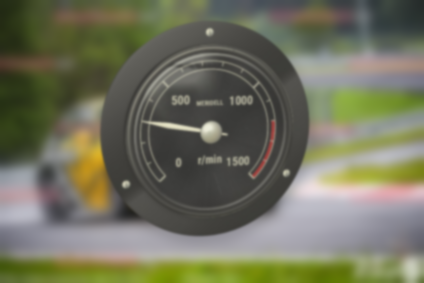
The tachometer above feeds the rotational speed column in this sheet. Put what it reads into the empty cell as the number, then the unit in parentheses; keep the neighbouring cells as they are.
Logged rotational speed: 300 (rpm)
